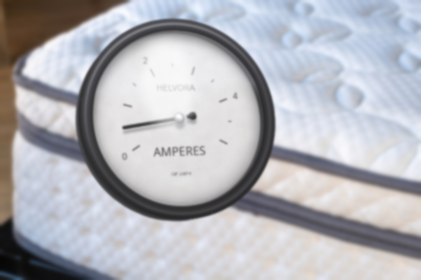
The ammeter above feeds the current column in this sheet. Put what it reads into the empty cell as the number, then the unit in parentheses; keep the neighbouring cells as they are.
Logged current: 0.5 (A)
